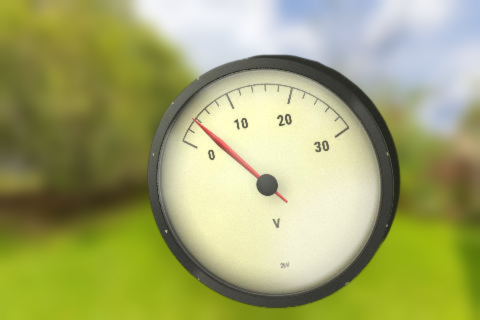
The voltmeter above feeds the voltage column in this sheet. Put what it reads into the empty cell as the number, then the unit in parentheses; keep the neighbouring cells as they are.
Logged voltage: 4 (V)
